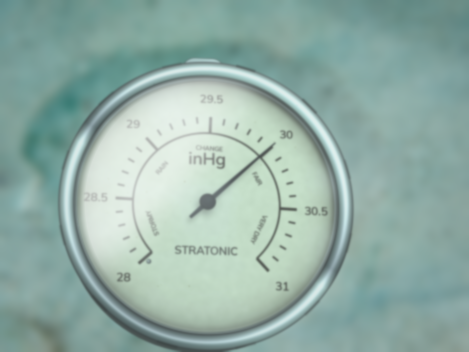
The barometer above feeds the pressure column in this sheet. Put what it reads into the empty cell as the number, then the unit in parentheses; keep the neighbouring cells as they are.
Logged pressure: 30 (inHg)
